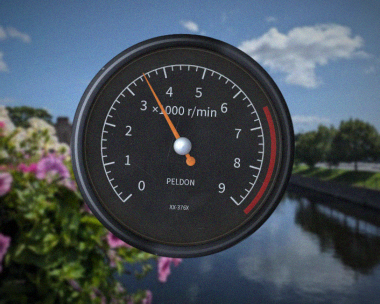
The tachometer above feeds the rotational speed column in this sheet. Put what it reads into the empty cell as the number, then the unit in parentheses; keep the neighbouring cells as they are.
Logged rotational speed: 3500 (rpm)
